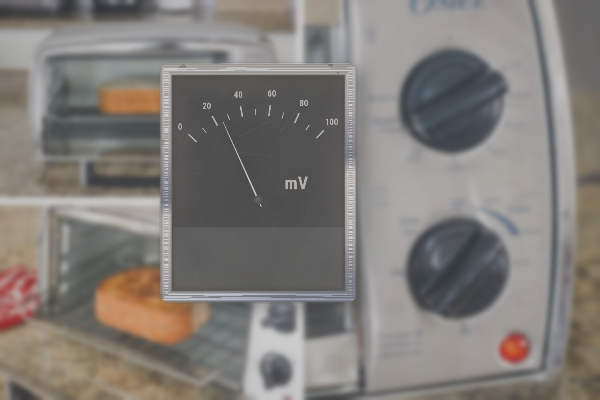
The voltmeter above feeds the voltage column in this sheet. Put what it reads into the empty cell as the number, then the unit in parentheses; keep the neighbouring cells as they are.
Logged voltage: 25 (mV)
